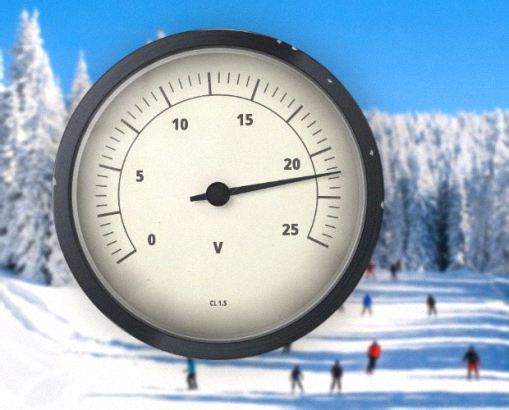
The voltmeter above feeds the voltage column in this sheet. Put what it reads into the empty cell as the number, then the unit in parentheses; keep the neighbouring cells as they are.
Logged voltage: 21.25 (V)
